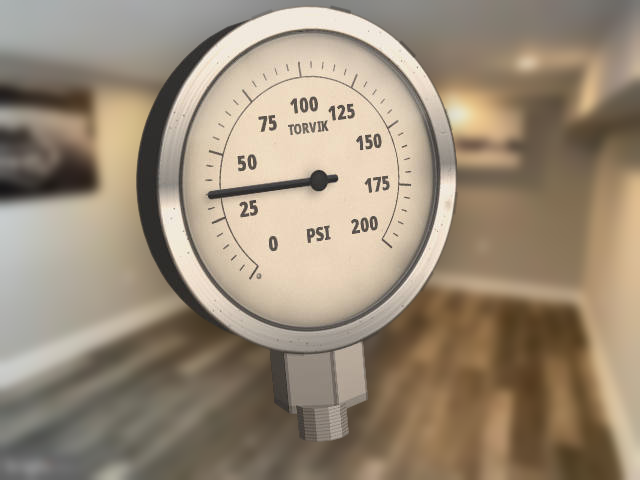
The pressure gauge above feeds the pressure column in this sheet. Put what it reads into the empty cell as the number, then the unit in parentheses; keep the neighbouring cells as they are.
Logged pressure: 35 (psi)
